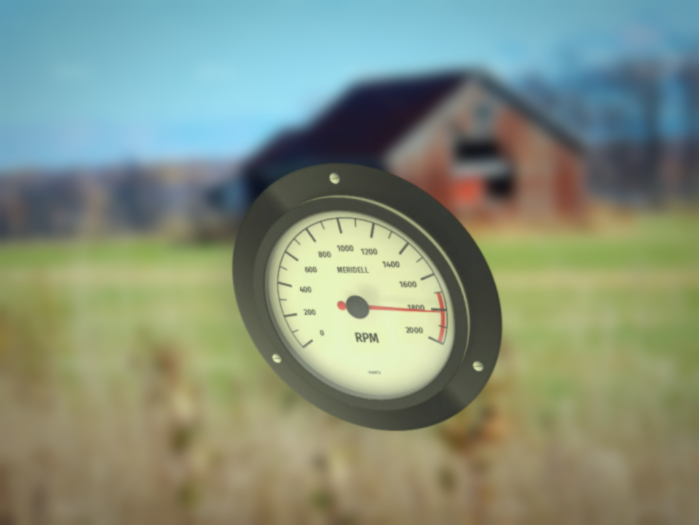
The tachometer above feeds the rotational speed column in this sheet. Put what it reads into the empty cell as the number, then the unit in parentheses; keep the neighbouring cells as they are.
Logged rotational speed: 1800 (rpm)
